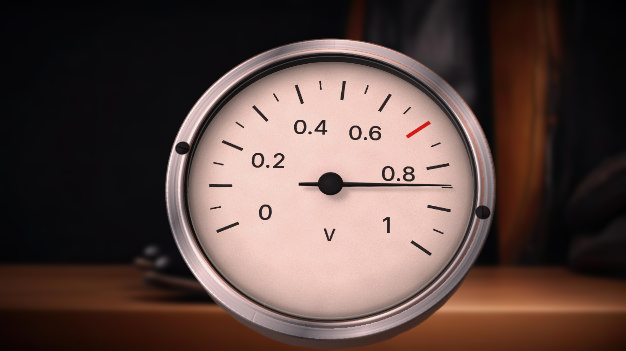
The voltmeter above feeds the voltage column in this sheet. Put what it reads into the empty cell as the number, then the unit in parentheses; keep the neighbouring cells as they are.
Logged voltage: 0.85 (V)
